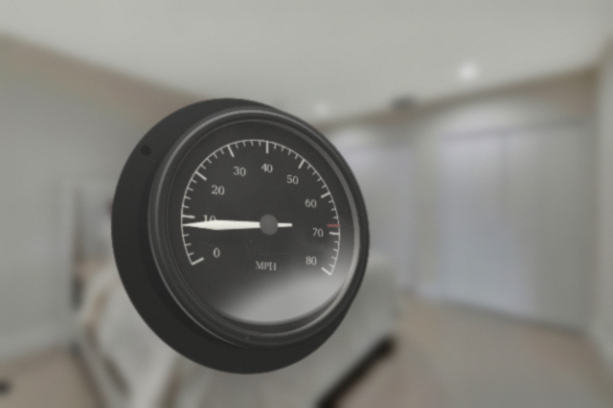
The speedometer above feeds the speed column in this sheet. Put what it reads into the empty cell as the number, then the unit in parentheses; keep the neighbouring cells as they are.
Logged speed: 8 (mph)
